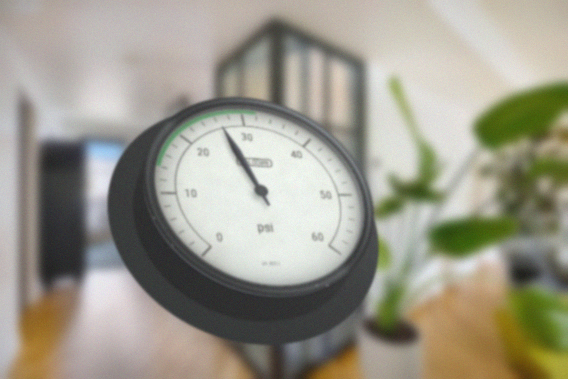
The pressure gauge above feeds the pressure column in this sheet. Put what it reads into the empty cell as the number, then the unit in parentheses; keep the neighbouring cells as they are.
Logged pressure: 26 (psi)
